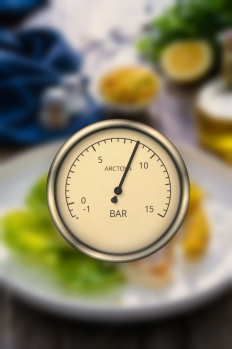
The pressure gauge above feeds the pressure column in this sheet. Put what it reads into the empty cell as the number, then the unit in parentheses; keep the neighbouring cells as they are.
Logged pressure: 8.5 (bar)
